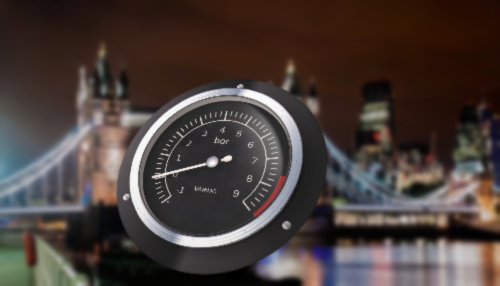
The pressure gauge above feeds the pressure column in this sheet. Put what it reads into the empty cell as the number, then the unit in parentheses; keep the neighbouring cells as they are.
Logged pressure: 0 (bar)
